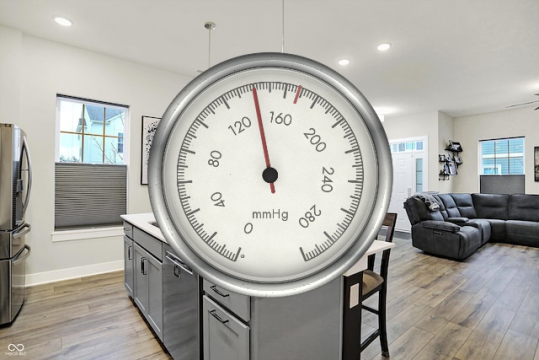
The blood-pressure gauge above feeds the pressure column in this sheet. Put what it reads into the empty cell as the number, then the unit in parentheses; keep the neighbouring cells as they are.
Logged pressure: 140 (mmHg)
